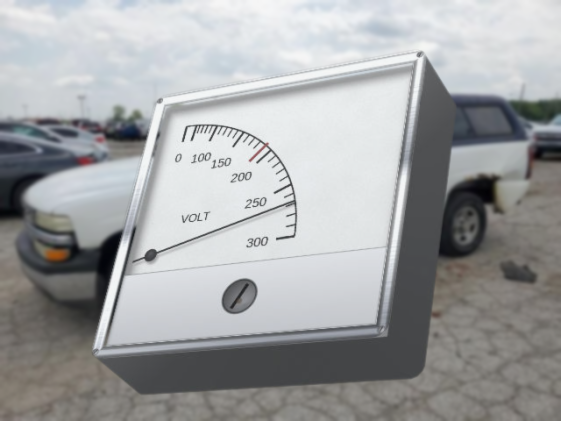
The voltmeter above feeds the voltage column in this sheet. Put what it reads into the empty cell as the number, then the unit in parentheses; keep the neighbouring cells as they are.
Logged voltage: 270 (V)
